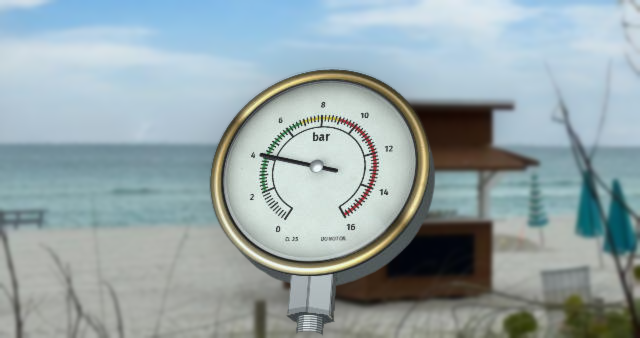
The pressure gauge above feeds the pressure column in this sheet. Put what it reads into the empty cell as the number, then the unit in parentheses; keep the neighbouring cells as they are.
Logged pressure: 4 (bar)
